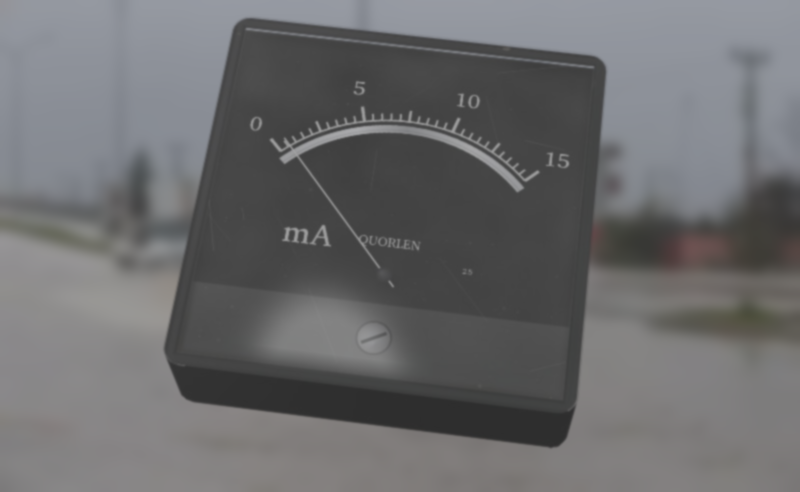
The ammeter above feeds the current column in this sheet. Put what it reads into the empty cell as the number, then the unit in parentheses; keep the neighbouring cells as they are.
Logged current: 0.5 (mA)
